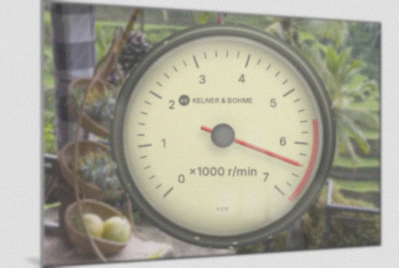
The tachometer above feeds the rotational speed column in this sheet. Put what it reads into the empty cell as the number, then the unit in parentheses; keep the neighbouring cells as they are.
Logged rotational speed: 6400 (rpm)
